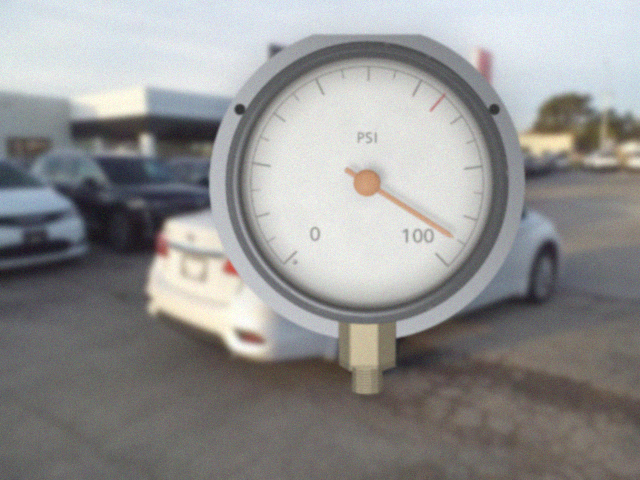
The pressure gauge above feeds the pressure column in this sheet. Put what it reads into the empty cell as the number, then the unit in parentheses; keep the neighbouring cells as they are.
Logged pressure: 95 (psi)
